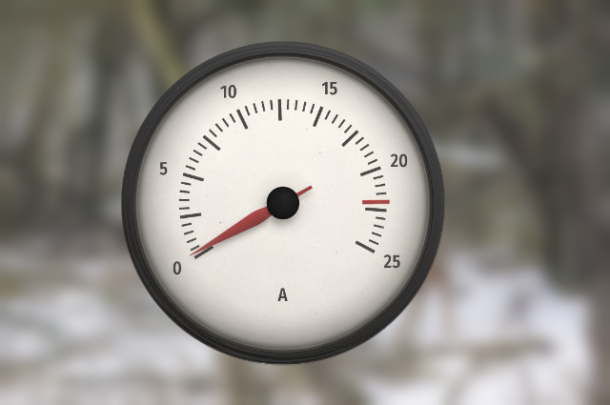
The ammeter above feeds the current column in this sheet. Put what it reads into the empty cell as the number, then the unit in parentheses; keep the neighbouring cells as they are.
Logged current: 0.25 (A)
